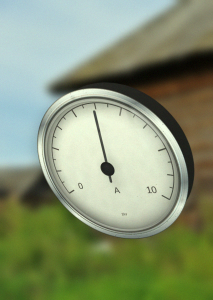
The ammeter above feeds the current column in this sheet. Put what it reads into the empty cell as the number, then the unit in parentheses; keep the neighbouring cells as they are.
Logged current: 5 (A)
